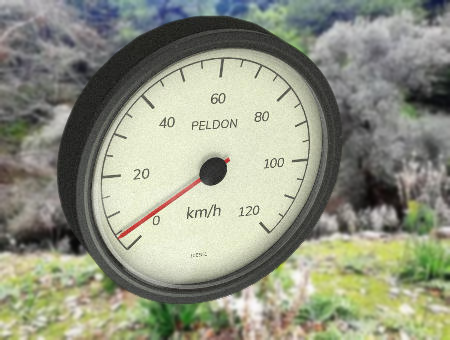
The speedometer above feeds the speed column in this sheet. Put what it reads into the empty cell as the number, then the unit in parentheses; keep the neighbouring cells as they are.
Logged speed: 5 (km/h)
